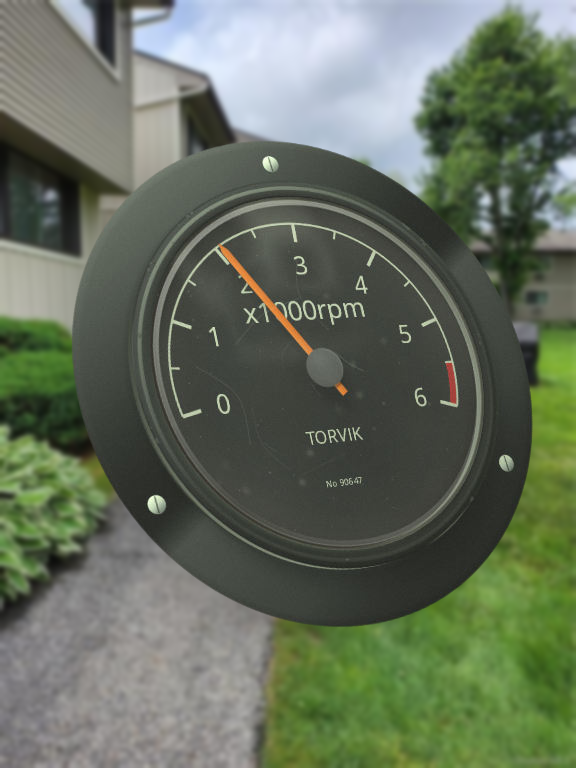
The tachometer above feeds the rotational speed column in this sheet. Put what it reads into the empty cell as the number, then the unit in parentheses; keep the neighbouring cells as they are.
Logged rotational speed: 2000 (rpm)
